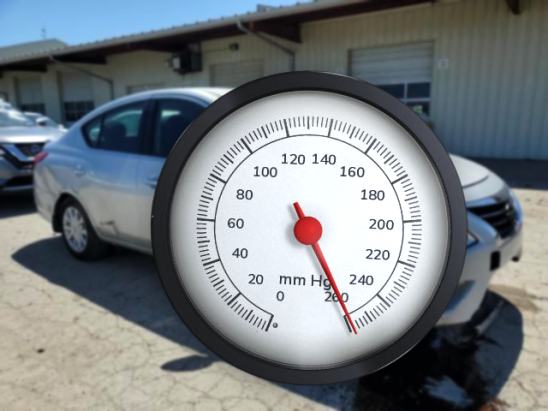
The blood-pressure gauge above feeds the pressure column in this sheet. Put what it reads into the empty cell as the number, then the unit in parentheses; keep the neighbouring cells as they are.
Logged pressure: 258 (mmHg)
